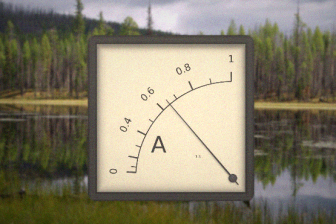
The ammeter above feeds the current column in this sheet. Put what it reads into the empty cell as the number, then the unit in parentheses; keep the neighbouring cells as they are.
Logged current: 0.65 (A)
